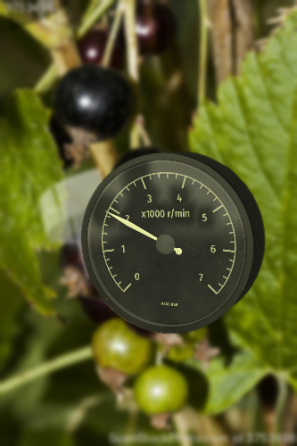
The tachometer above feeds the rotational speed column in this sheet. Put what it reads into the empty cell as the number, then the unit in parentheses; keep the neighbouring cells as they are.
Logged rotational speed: 1900 (rpm)
